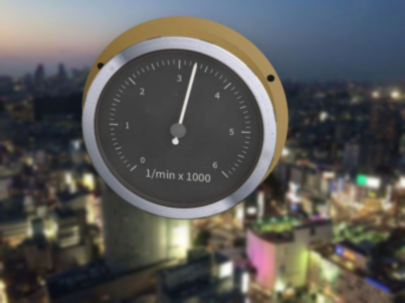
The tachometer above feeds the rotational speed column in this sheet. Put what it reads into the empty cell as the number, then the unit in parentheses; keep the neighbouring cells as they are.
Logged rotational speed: 3300 (rpm)
